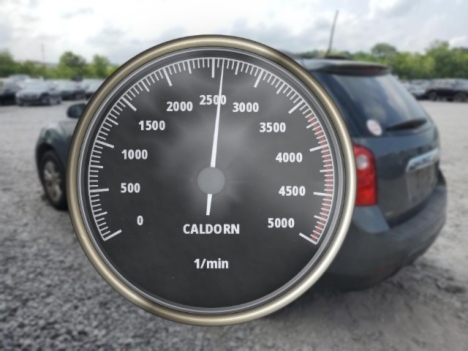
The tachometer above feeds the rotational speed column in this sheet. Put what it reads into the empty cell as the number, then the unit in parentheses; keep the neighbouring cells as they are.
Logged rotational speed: 2600 (rpm)
